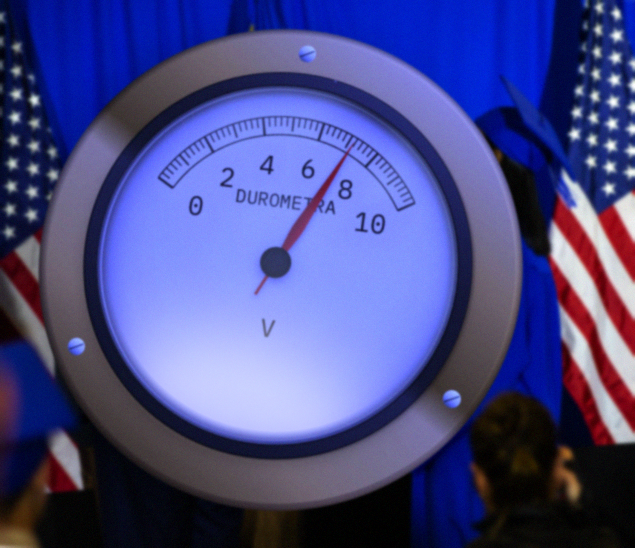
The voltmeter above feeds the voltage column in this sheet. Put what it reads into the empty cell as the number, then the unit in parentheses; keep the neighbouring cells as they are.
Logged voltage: 7.2 (V)
